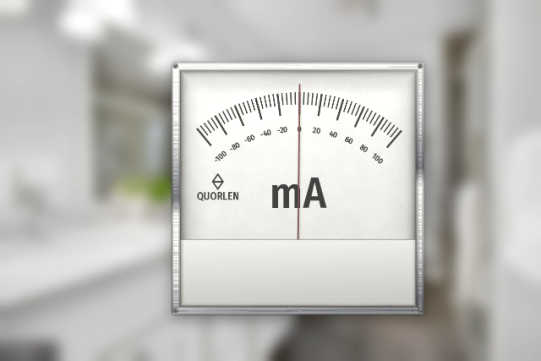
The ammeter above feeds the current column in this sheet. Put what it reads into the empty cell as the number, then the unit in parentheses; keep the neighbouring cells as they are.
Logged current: 0 (mA)
